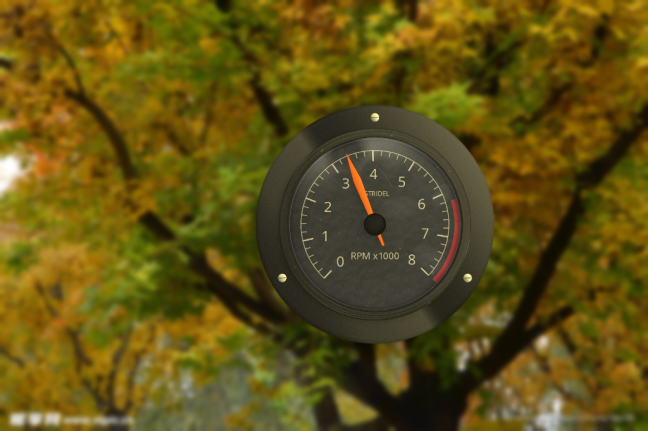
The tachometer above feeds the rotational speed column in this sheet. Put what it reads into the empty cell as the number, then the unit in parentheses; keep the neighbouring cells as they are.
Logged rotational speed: 3400 (rpm)
